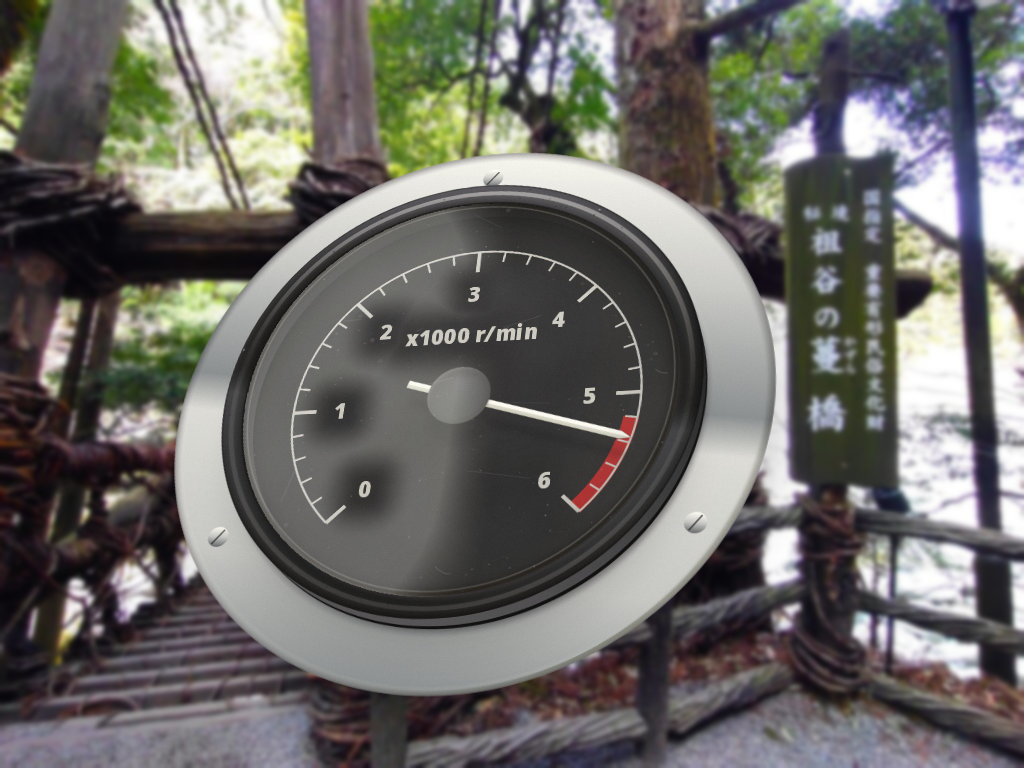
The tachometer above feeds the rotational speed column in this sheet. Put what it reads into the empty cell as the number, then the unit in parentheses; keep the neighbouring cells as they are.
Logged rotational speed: 5400 (rpm)
